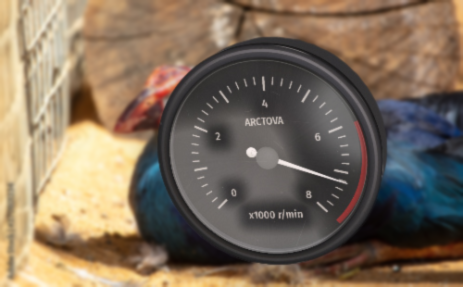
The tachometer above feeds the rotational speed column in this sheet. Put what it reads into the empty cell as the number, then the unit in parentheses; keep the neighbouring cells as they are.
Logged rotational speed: 7200 (rpm)
